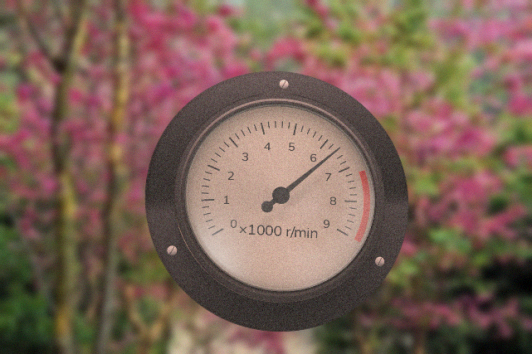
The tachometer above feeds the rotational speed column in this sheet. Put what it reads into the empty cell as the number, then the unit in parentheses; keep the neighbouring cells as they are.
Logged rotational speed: 6400 (rpm)
